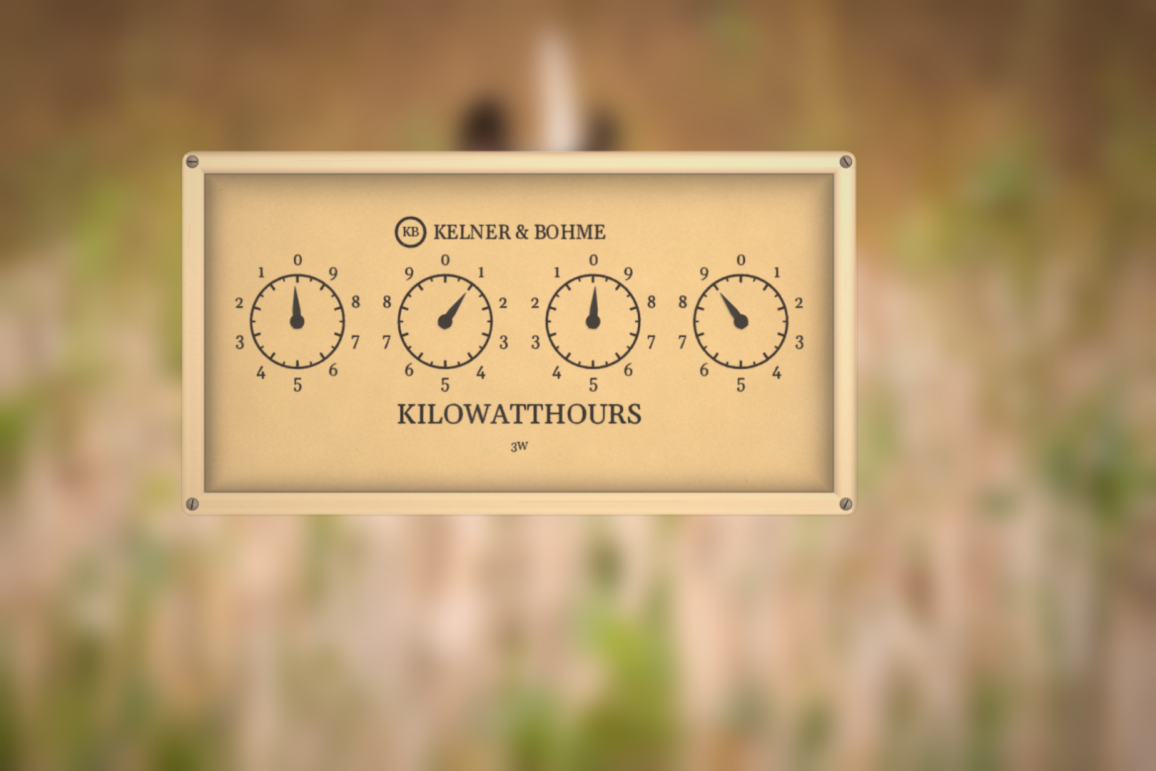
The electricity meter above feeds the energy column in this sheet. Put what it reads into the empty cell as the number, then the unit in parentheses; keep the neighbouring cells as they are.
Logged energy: 99 (kWh)
